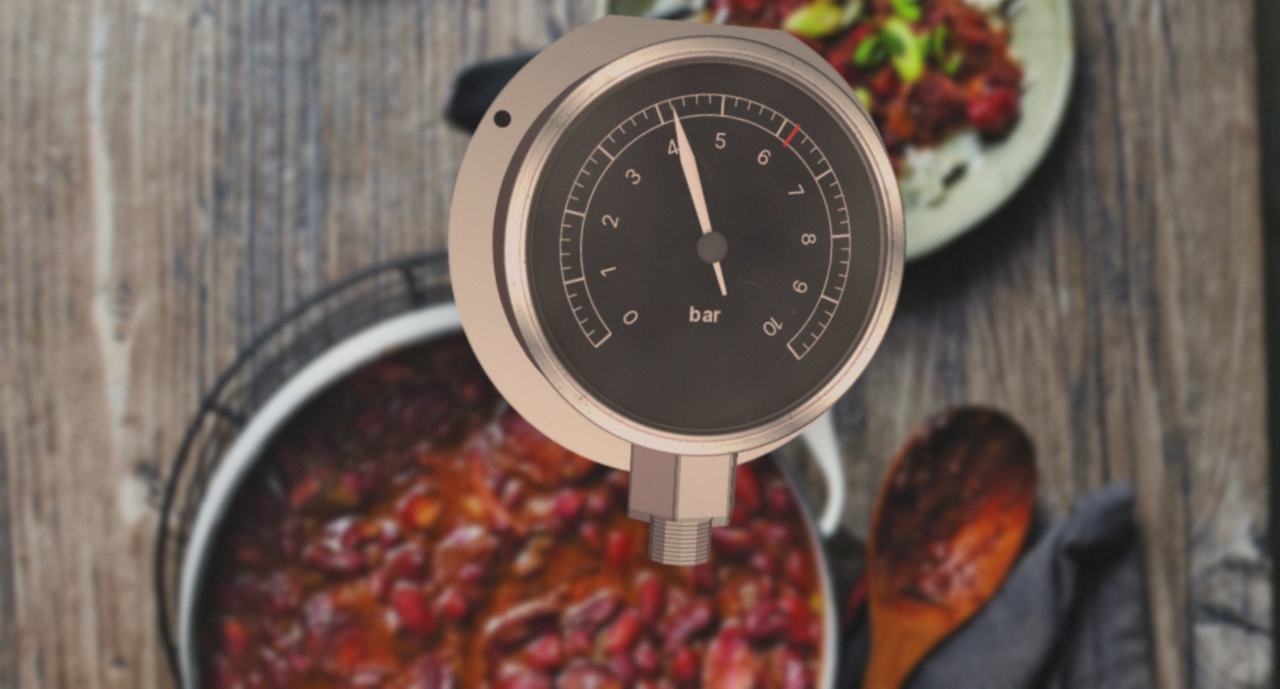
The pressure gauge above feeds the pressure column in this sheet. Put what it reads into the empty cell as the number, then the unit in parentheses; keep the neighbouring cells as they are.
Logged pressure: 4.2 (bar)
